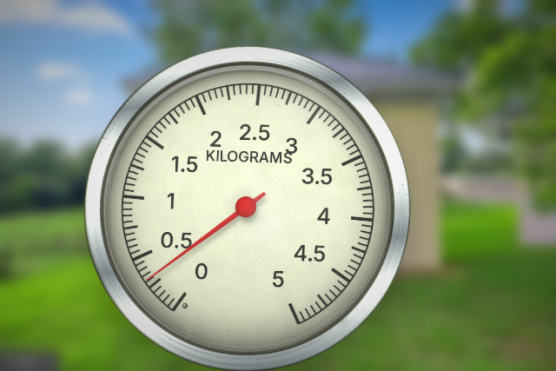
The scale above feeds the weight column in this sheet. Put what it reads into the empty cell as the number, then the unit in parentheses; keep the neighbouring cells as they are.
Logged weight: 0.3 (kg)
